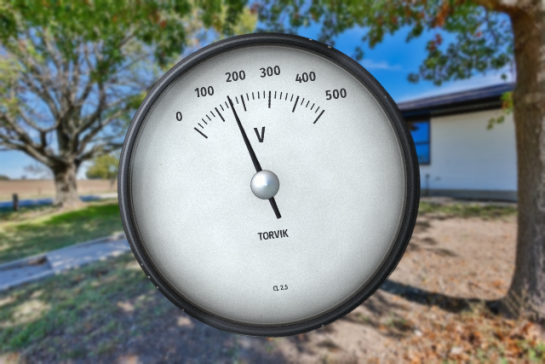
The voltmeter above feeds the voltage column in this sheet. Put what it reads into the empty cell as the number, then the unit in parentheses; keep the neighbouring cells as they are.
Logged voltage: 160 (V)
